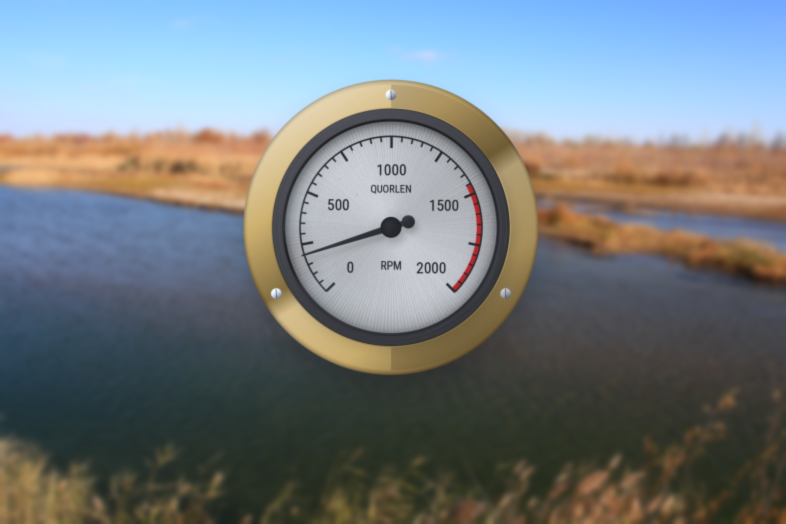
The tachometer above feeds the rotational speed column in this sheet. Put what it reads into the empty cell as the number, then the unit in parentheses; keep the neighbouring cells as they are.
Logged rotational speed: 200 (rpm)
